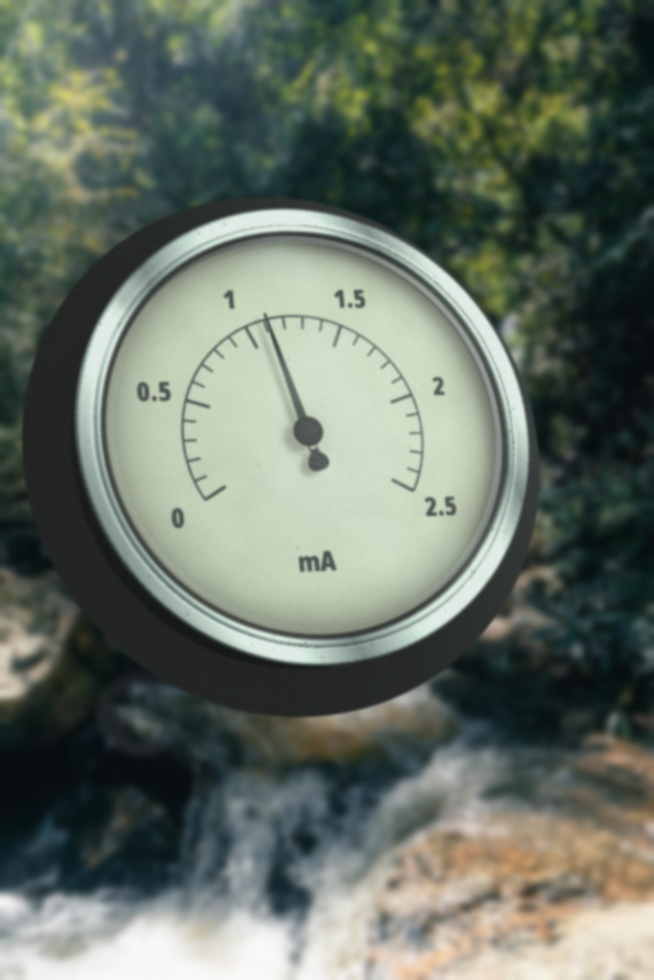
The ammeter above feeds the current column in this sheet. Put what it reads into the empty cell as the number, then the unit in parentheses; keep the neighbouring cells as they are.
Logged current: 1.1 (mA)
